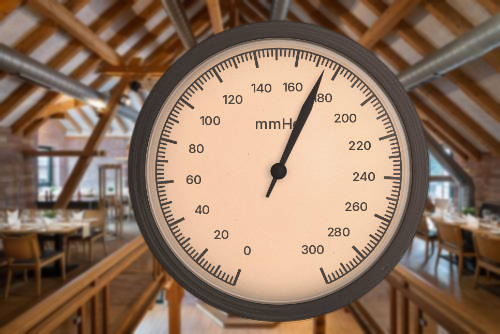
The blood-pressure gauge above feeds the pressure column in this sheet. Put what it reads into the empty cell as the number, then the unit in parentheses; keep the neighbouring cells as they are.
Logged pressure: 174 (mmHg)
